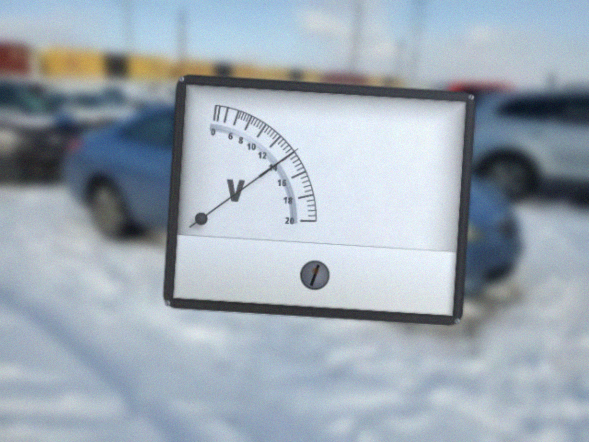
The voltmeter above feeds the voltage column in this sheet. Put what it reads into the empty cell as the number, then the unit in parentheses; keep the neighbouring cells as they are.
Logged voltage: 14 (V)
